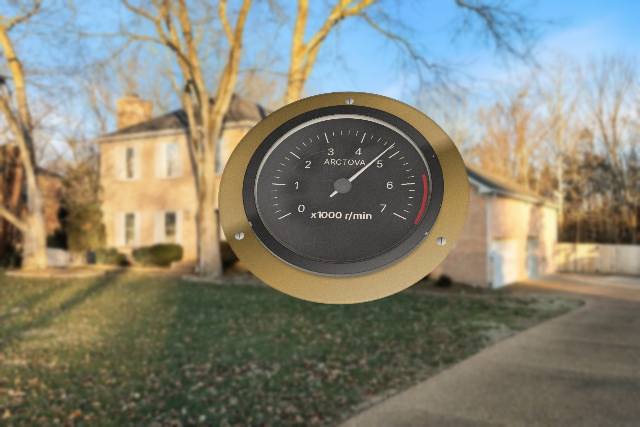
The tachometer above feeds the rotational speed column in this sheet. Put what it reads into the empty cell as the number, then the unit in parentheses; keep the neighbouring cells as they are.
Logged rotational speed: 4800 (rpm)
